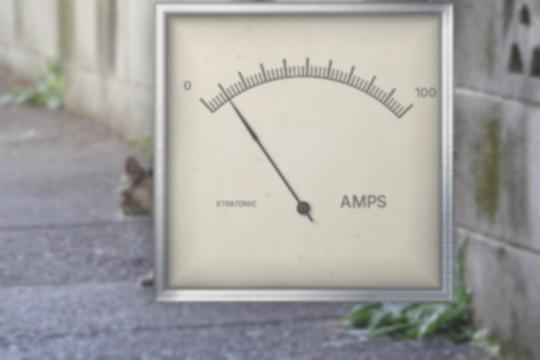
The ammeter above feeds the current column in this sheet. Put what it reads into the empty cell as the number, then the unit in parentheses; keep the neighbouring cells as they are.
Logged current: 10 (A)
